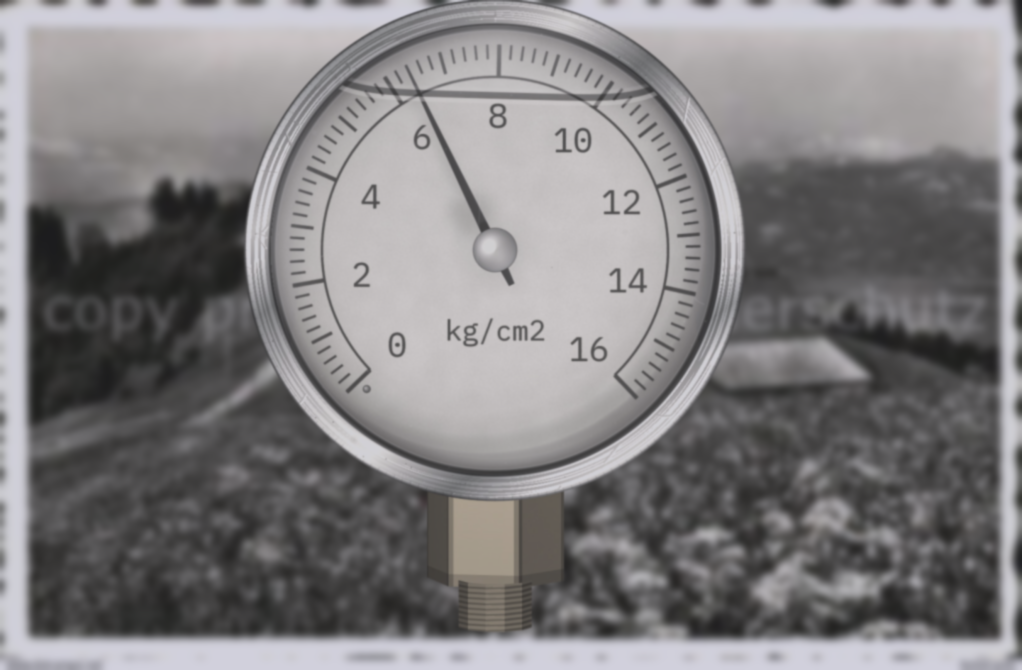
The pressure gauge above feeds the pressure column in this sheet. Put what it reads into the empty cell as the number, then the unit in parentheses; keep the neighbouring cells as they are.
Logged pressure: 6.4 (kg/cm²)
